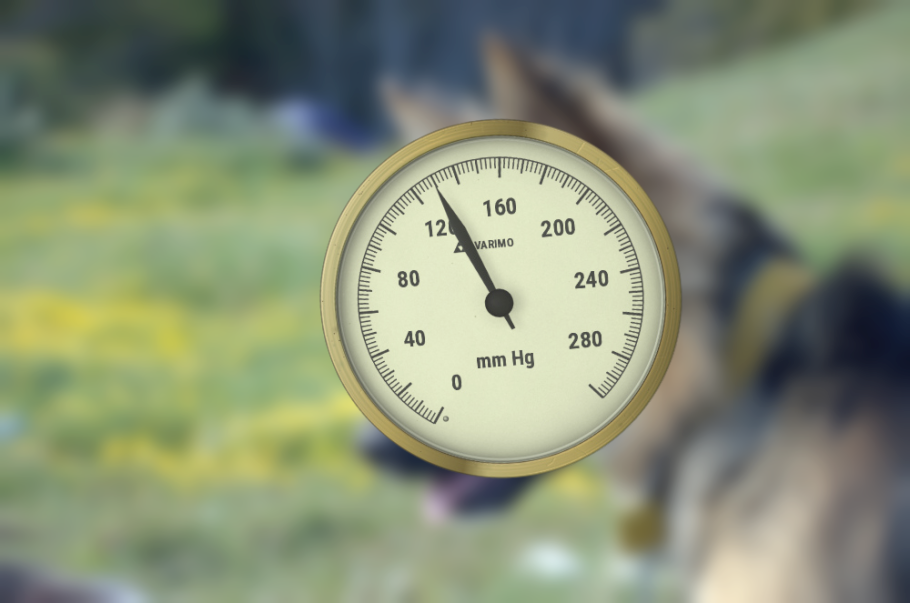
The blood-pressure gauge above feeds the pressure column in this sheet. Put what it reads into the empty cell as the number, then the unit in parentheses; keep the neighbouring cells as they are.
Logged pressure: 130 (mmHg)
